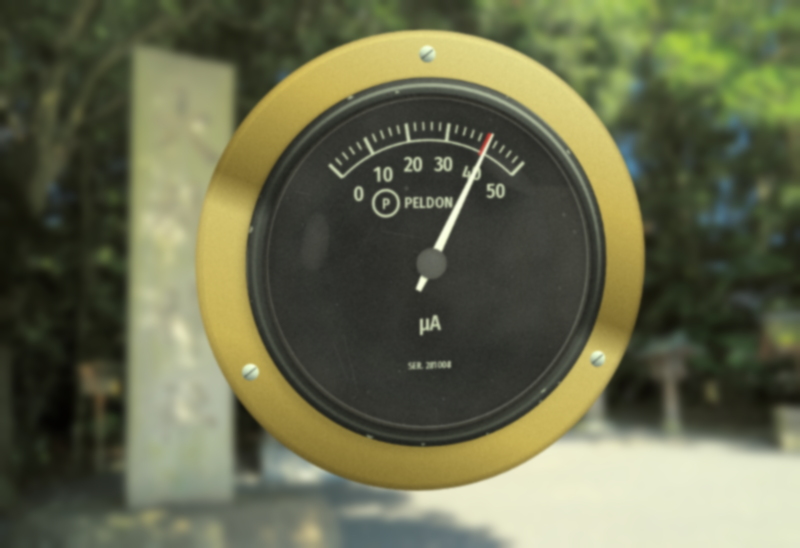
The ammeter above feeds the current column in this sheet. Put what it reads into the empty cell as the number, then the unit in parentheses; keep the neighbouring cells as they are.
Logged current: 40 (µA)
